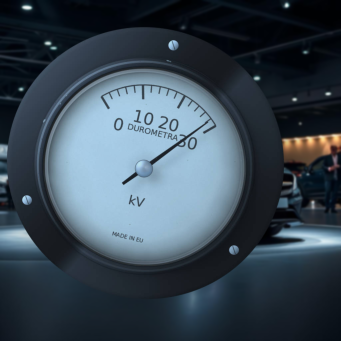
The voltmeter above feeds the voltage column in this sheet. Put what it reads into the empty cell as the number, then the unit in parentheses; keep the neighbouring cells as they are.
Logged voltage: 28 (kV)
